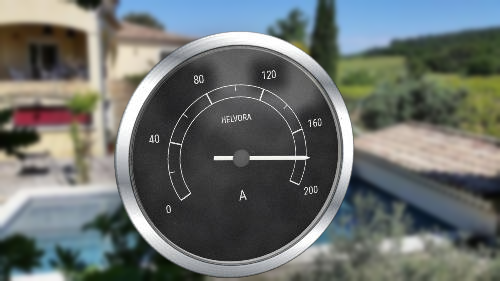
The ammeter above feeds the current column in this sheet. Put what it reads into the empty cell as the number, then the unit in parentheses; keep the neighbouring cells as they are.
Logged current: 180 (A)
